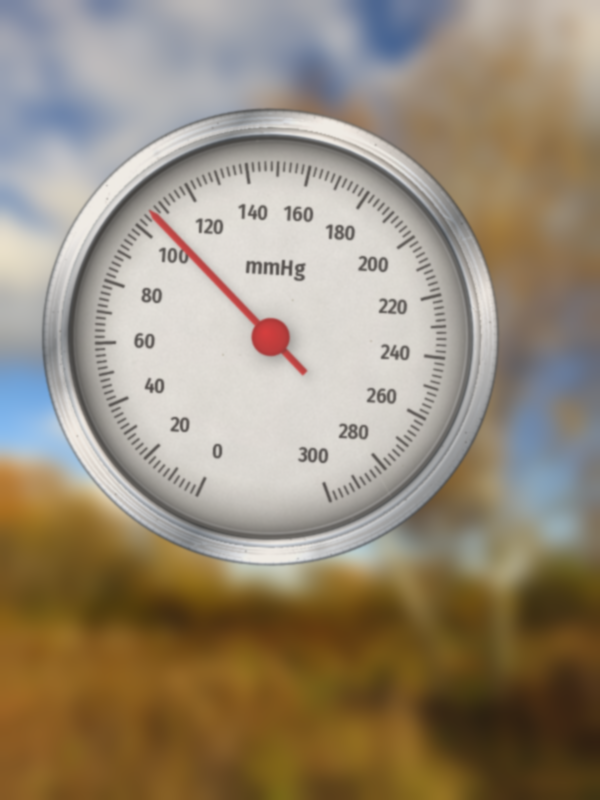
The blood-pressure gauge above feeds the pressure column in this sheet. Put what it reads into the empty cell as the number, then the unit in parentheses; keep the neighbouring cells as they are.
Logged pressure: 106 (mmHg)
